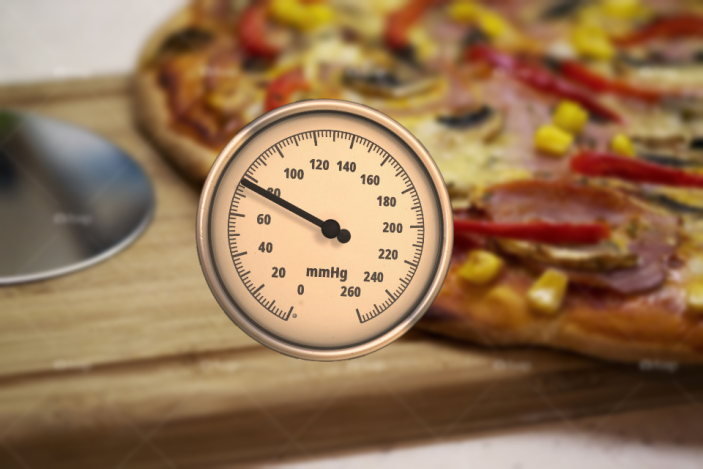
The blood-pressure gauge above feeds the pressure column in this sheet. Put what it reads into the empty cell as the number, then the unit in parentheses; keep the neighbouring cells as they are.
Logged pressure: 76 (mmHg)
